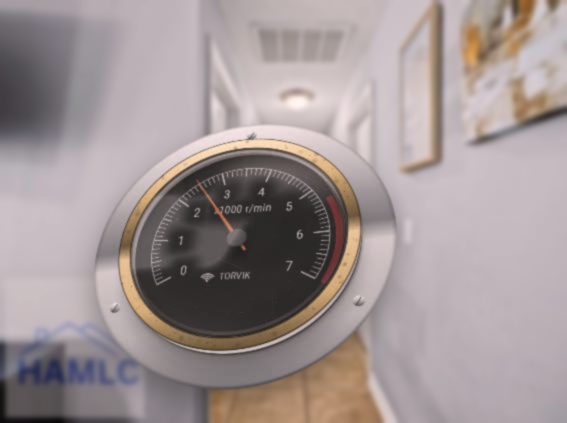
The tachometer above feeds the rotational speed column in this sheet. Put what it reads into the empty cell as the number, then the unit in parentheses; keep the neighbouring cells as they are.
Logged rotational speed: 2500 (rpm)
